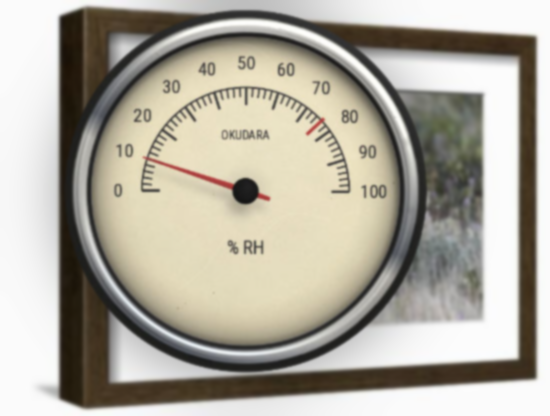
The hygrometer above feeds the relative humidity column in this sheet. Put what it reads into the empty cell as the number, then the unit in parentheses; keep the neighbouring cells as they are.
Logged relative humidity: 10 (%)
